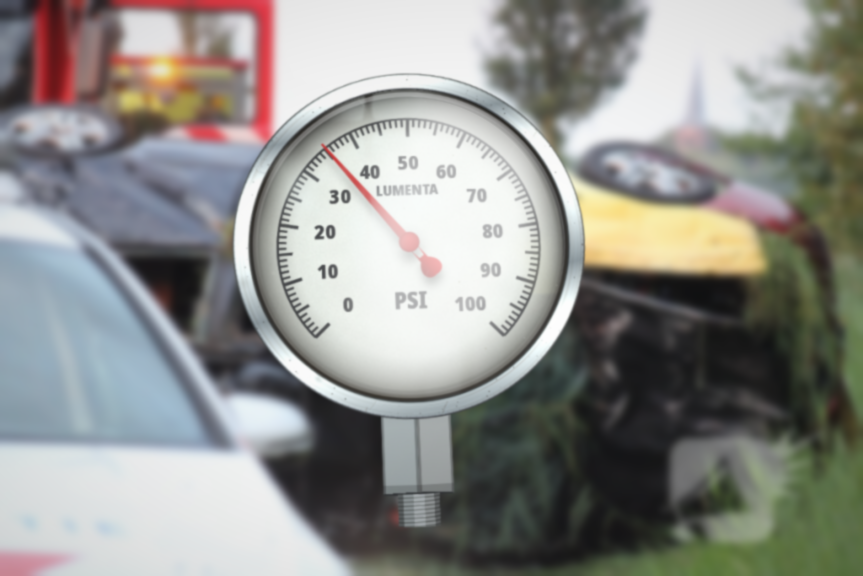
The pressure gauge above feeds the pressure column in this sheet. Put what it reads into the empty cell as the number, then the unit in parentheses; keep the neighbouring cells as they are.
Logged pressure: 35 (psi)
